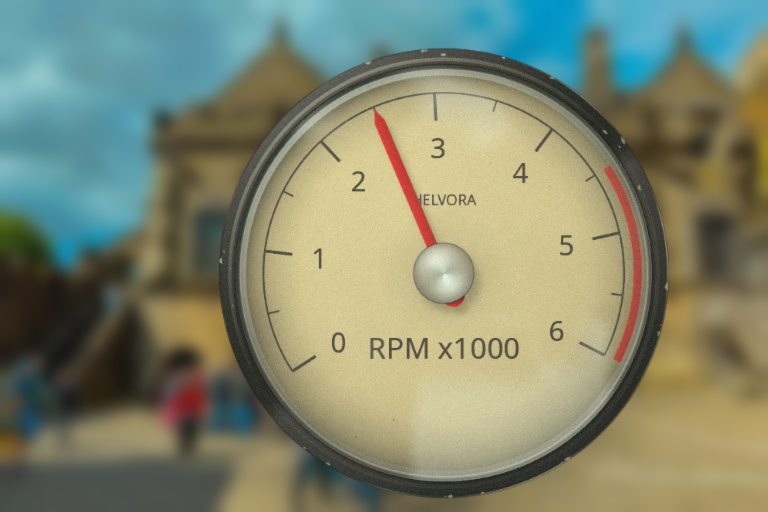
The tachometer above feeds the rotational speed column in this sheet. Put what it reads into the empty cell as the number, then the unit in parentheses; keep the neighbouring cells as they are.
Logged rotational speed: 2500 (rpm)
